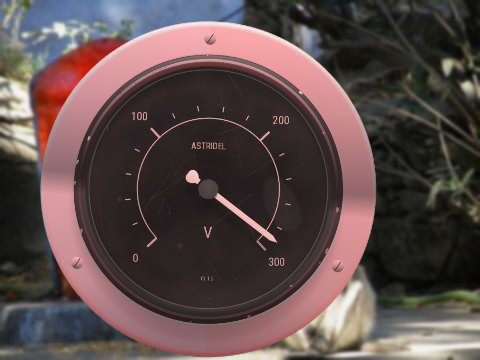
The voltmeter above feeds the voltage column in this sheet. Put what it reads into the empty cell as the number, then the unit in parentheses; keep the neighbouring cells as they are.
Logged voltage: 290 (V)
